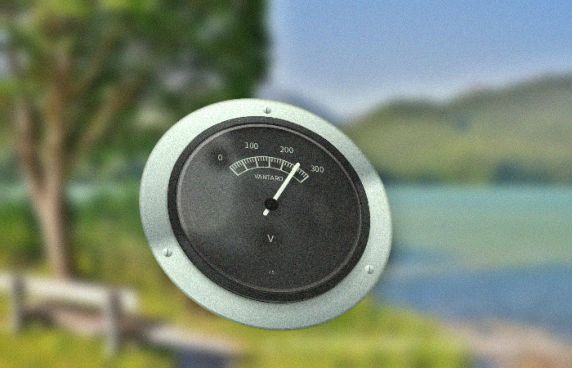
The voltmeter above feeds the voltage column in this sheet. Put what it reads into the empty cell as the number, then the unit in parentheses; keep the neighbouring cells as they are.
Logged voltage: 250 (V)
